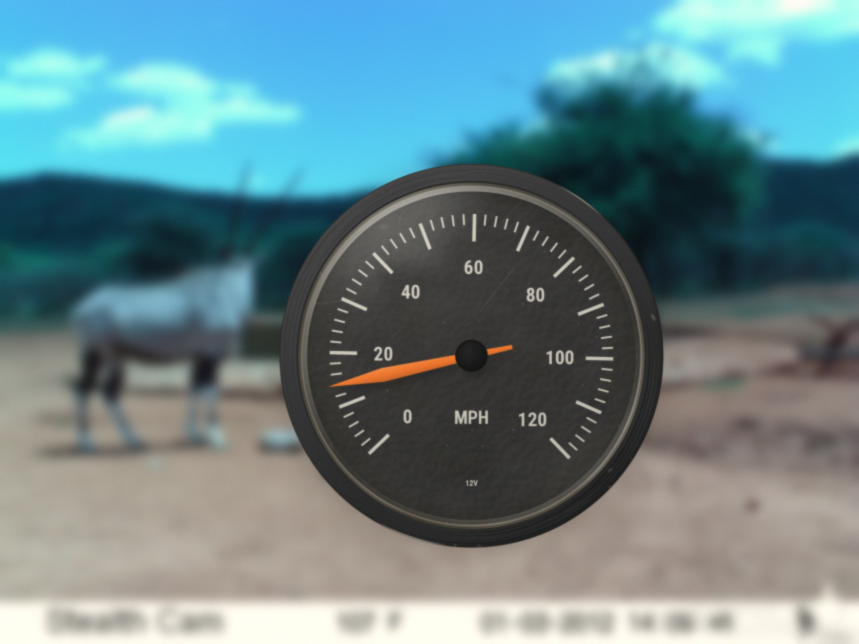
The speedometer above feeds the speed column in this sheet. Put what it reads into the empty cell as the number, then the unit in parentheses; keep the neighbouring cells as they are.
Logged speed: 14 (mph)
